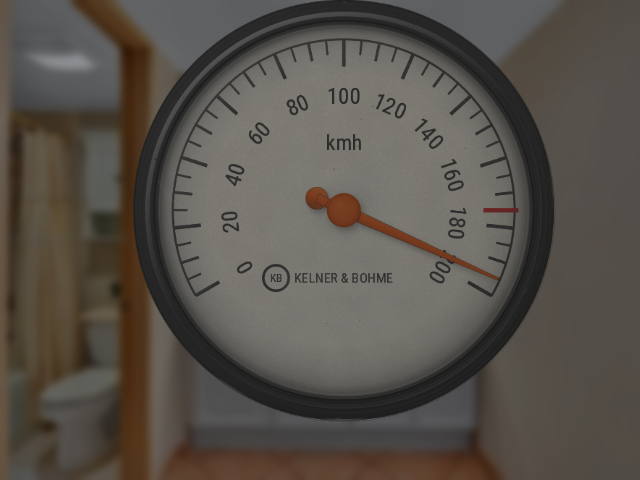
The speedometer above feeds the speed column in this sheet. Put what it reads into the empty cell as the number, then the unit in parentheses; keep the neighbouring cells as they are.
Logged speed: 195 (km/h)
